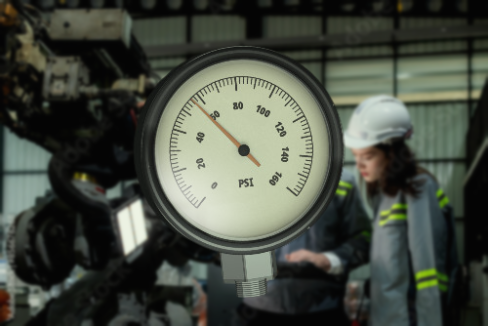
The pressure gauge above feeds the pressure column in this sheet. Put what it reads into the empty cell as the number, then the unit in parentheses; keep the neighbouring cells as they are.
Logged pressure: 56 (psi)
